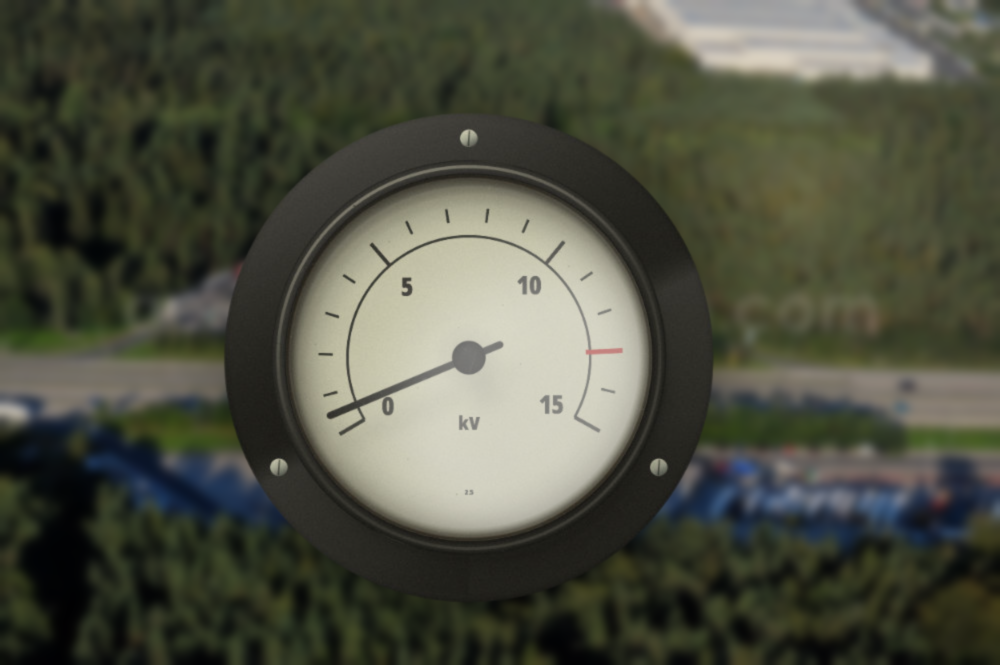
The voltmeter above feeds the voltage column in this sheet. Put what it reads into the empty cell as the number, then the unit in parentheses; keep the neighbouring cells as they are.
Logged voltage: 0.5 (kV)
